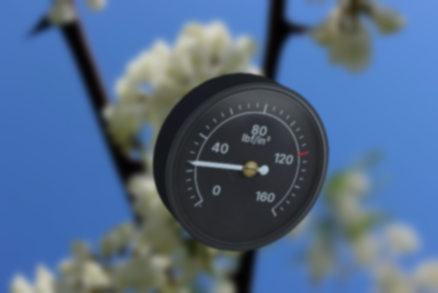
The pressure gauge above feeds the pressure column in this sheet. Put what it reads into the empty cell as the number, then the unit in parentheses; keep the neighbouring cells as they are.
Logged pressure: 25 (psi)
